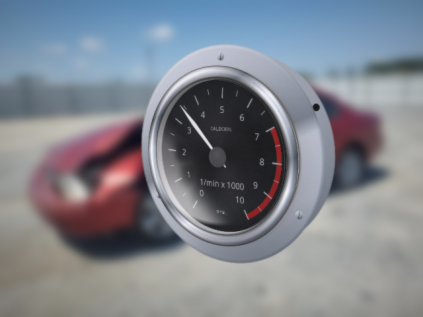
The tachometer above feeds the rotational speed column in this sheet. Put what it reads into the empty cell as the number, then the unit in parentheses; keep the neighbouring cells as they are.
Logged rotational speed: 3500 (rpm)
